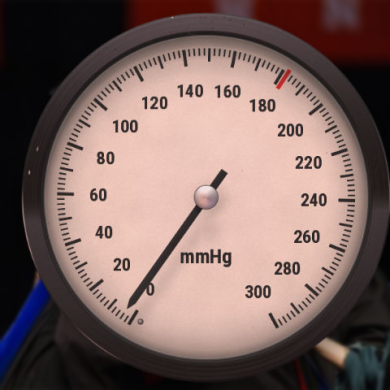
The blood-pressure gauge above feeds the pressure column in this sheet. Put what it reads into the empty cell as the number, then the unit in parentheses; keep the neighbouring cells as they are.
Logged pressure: 4 (mmHg)
